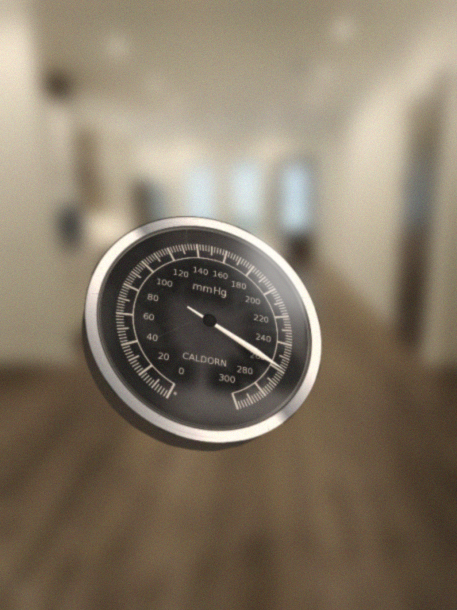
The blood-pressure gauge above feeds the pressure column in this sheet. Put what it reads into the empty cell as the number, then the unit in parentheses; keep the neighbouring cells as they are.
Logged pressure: 260 (mmHg)
